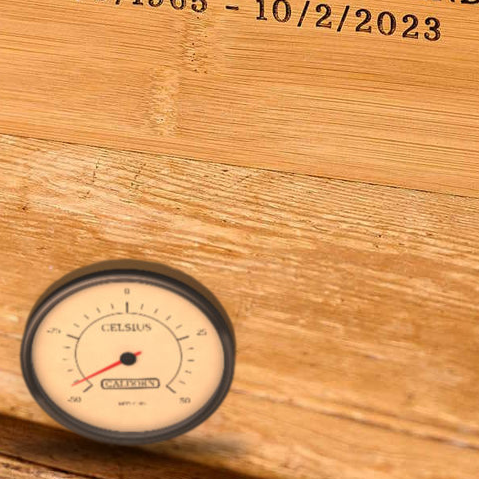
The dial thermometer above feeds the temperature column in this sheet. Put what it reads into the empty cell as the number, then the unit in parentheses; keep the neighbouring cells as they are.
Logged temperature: -45 (°C)
